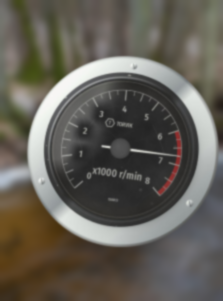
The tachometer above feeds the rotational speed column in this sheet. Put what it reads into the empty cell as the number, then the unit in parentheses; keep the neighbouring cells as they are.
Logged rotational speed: 6750 (rpm)
